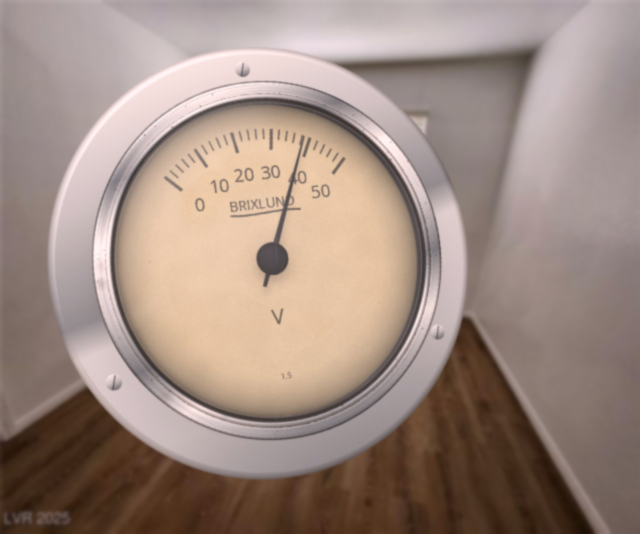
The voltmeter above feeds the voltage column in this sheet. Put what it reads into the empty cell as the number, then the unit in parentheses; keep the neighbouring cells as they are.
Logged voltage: 38 (V)
